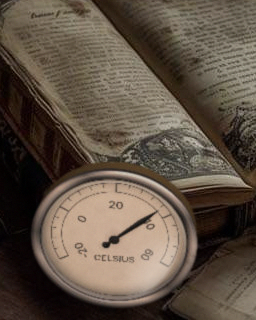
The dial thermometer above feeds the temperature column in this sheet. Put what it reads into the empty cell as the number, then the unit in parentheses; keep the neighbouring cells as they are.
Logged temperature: 36 (°C)
